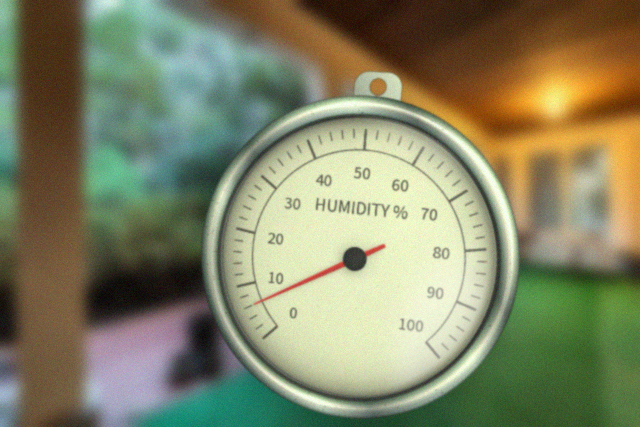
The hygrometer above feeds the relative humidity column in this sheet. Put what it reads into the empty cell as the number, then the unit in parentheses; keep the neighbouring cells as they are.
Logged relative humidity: 6 (%)
